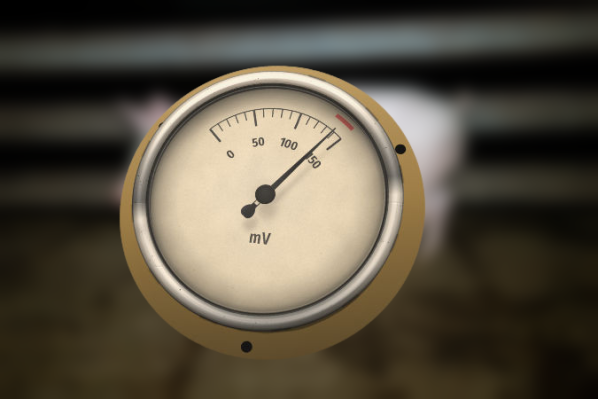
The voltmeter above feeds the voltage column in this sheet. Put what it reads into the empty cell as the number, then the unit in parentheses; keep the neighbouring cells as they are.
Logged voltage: 140 (mV)
